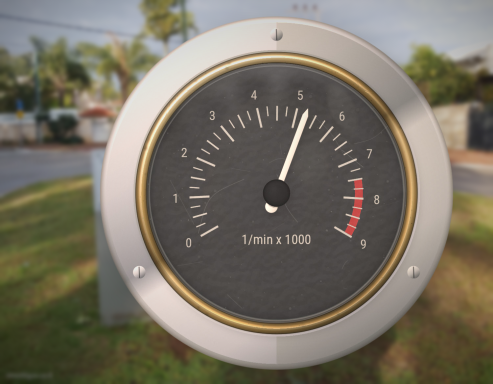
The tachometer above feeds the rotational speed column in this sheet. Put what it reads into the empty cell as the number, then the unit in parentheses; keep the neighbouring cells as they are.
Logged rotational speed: 5250 (rpm)
